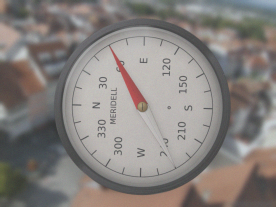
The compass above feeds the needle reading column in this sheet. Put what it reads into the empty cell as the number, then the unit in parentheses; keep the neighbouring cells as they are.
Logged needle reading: 60 (°)
